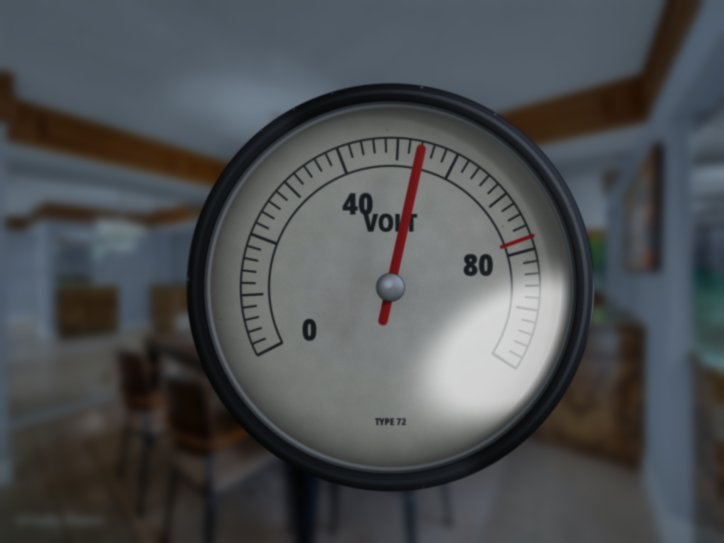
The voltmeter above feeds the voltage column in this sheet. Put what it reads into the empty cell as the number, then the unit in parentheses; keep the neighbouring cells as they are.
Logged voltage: 54 (V)
